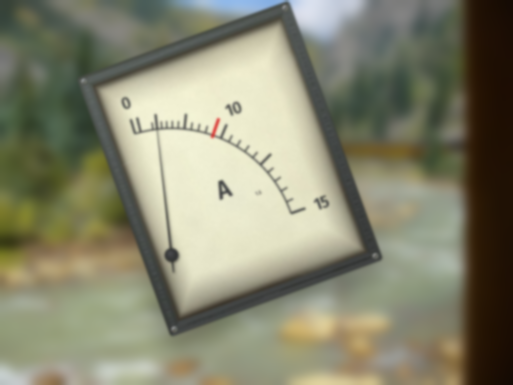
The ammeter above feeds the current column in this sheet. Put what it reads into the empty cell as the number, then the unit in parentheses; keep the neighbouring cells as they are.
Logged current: 5 (A)
